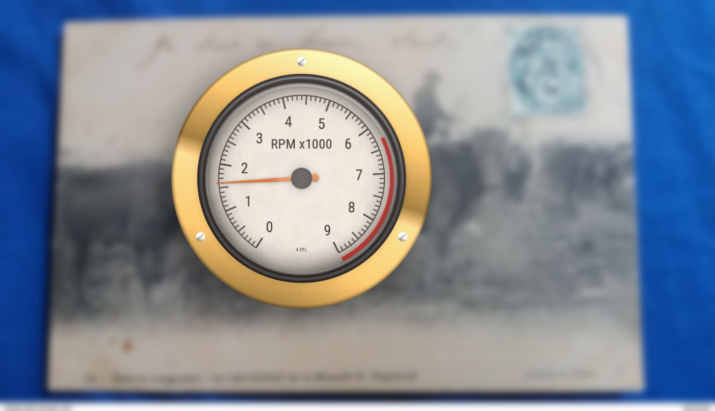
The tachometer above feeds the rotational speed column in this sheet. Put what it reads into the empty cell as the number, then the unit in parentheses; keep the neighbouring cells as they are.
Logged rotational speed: 1600 (rpm)
